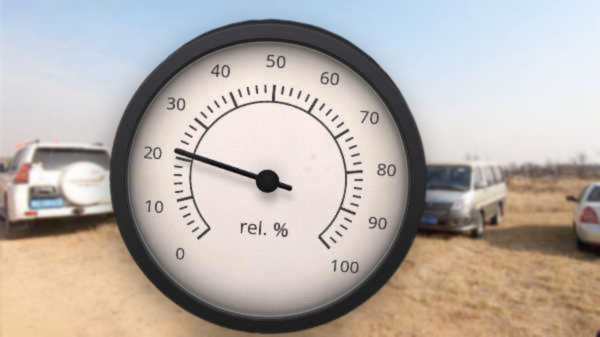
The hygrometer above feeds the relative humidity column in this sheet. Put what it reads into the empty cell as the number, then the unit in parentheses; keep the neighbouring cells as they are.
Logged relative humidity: 22 (%)
